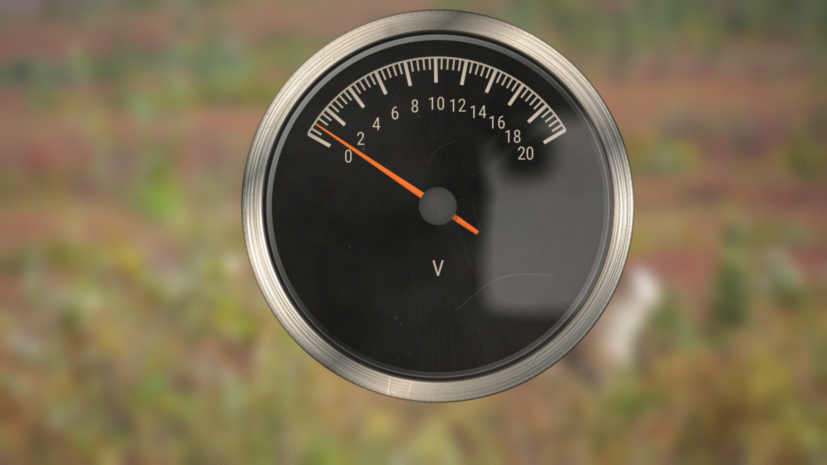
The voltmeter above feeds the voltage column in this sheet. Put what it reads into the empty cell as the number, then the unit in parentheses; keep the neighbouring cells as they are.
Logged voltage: 0.8 (V)
